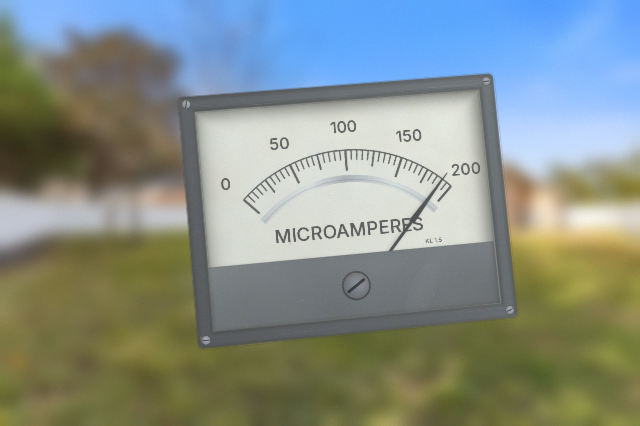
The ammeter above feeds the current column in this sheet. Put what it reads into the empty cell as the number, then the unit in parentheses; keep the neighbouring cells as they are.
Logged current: 190 (µA)
